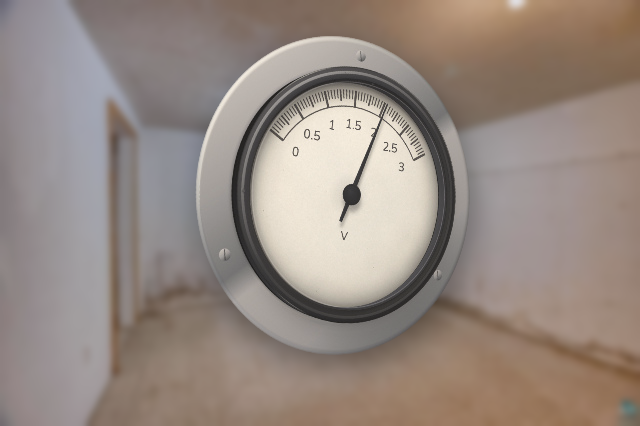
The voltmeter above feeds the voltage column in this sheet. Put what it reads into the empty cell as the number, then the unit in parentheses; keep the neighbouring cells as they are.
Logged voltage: 2 (V)
